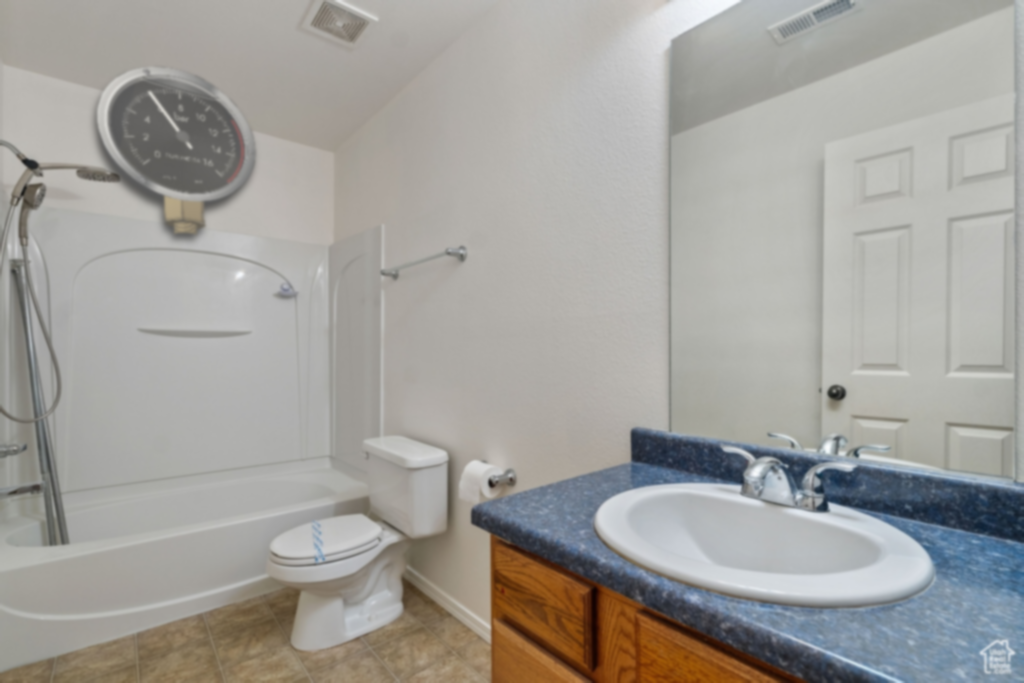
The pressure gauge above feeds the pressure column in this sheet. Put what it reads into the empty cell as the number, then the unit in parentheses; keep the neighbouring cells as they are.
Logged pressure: 6 (bar)
